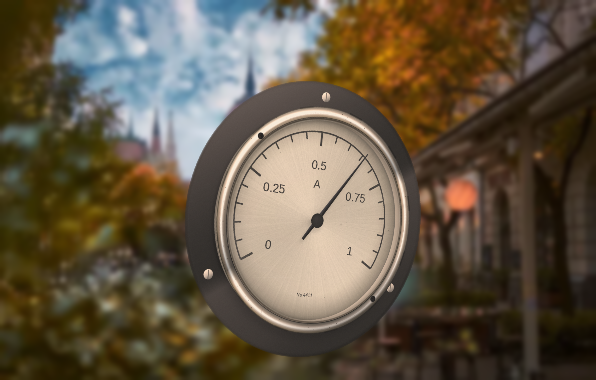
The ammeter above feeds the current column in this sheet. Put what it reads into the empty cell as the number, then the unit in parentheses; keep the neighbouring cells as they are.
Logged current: 0.65 (A)
